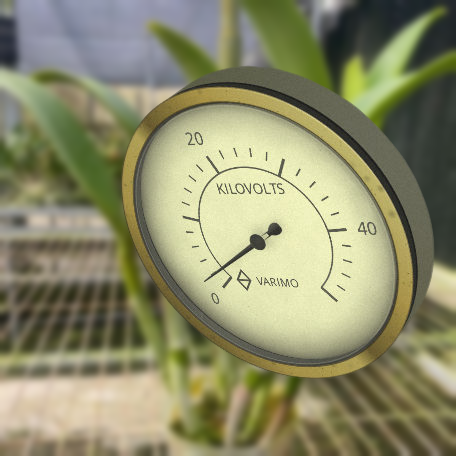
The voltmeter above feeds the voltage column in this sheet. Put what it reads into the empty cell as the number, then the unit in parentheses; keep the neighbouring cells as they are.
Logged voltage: 2 (kV)
